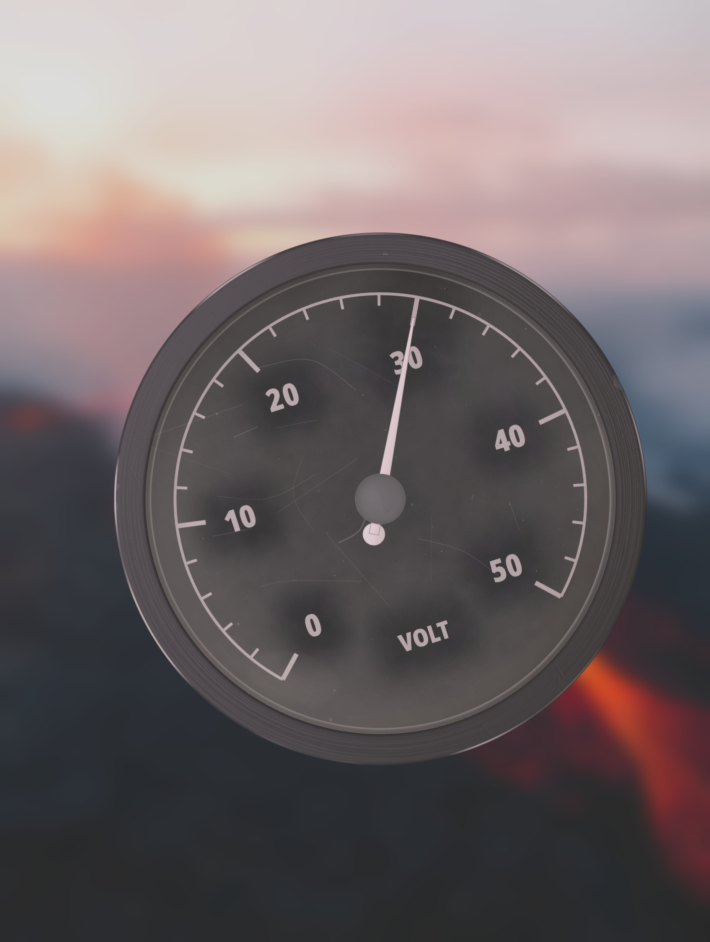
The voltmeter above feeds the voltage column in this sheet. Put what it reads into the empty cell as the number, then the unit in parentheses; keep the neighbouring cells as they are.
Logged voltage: 30 (V)
